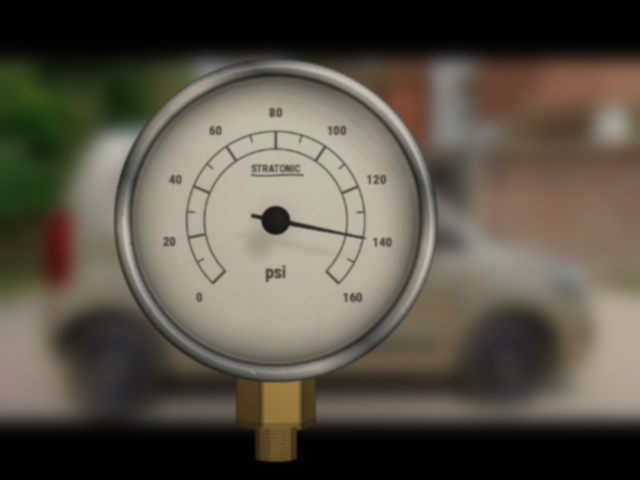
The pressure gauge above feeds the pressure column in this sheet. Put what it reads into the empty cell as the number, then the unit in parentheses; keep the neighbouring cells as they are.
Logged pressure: 140 (psi)
